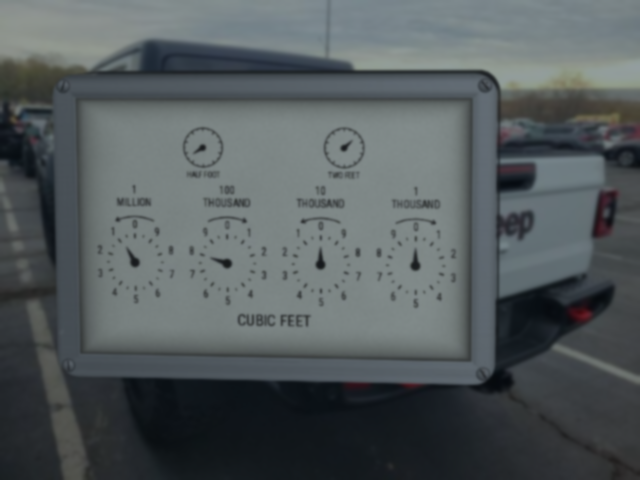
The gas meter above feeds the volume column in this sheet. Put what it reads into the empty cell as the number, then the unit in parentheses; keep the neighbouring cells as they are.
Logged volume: 80000 (ft³)
